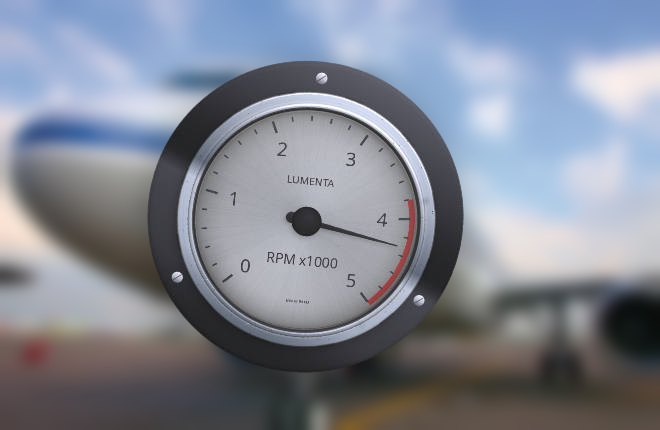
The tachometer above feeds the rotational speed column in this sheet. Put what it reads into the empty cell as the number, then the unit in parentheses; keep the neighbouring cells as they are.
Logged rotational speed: 4300 (rpm)
